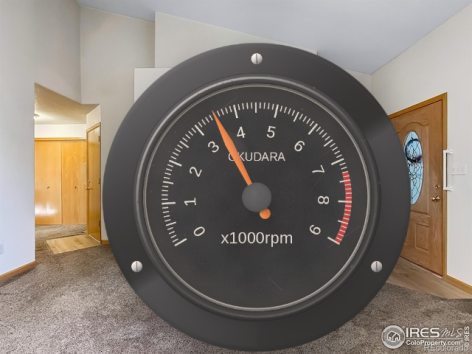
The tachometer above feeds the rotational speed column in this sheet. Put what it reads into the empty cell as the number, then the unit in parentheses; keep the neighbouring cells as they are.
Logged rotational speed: 3500 (rpm)
